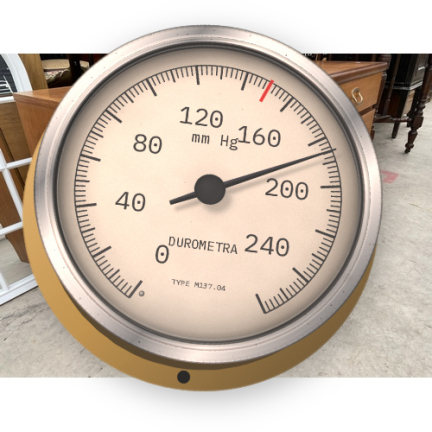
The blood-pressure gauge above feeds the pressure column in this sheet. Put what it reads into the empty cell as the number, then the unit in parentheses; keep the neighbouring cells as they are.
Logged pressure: 186 (mmHg)
